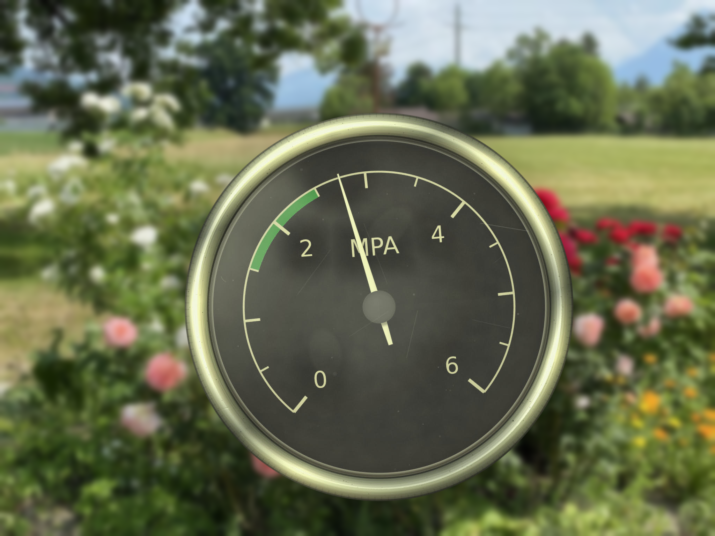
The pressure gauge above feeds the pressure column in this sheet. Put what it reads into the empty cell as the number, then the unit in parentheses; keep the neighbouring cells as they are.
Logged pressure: 2.75 (MPa)
